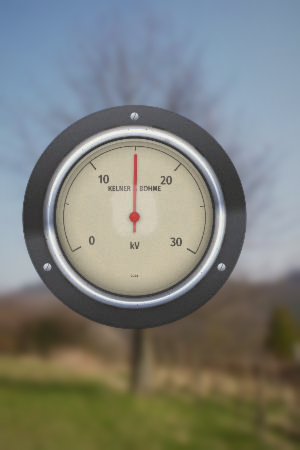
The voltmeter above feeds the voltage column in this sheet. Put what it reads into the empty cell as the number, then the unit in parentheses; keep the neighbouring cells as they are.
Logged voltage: 15 (kV)
